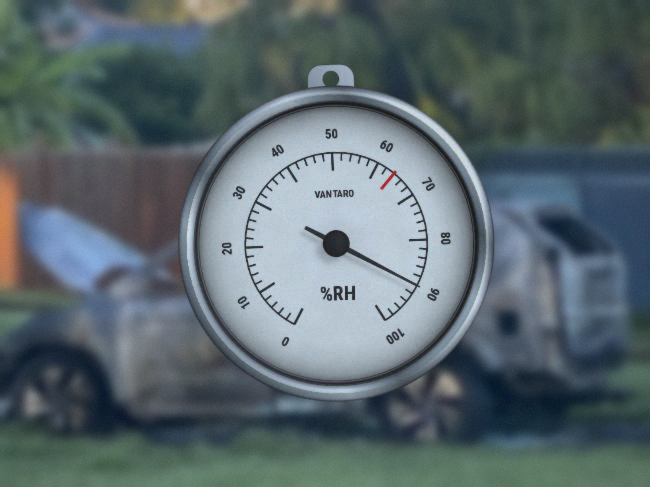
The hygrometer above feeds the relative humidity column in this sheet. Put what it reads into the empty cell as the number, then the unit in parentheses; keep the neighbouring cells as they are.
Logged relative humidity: 90 (%)
